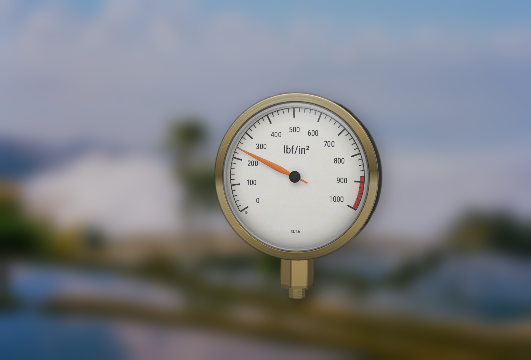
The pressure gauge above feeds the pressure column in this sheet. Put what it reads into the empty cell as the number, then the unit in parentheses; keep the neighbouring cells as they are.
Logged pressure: 240 (psi)
